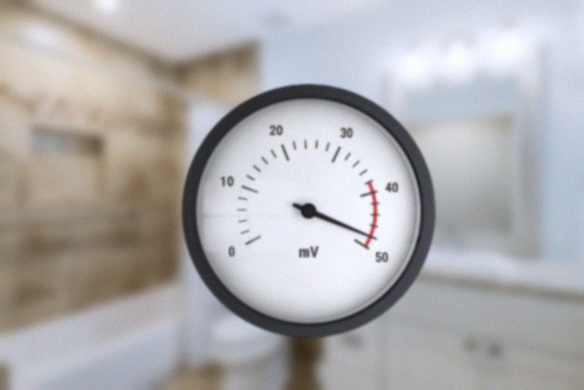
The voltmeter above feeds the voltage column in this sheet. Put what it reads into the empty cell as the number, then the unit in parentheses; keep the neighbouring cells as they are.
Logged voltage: 48 (mV)
